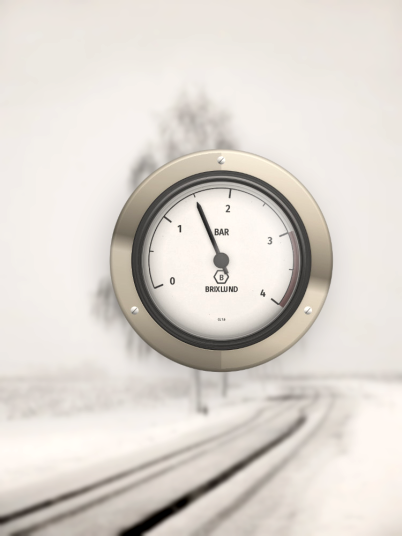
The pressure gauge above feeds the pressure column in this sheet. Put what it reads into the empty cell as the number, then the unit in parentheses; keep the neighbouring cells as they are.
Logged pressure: 1.5 (bar)
